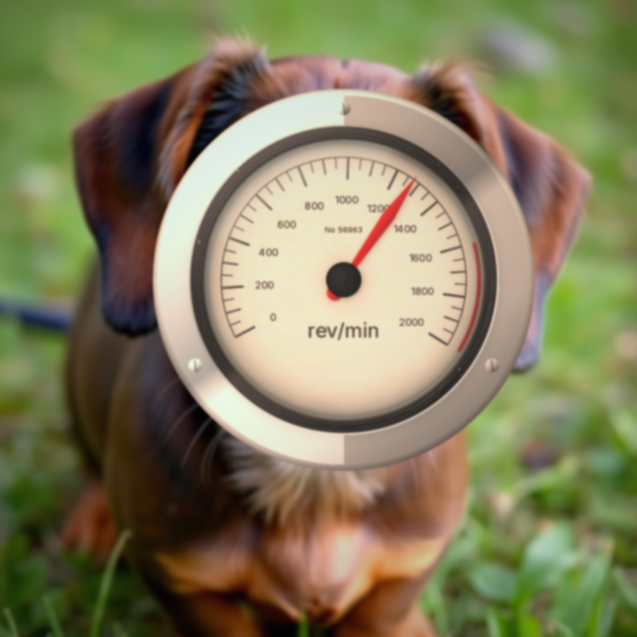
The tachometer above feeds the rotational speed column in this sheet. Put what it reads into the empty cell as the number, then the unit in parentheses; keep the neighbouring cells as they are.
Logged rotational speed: 1275 (rpm)
